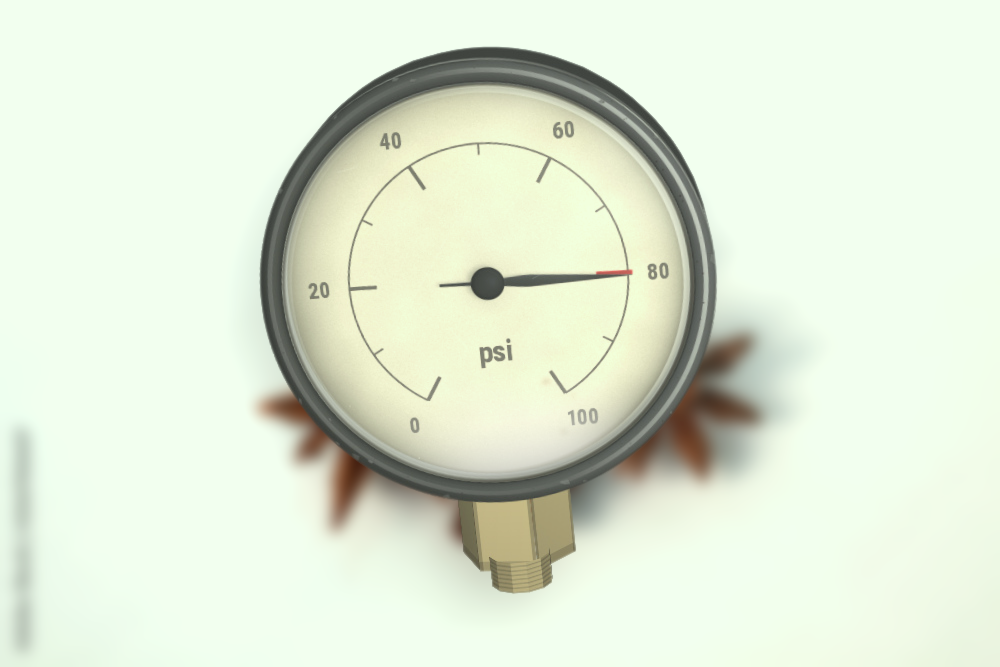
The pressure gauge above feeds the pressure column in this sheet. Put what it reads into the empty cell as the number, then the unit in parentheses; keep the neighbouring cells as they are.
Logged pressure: 80 (psi)
